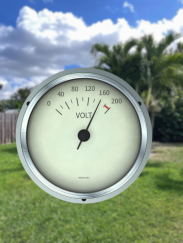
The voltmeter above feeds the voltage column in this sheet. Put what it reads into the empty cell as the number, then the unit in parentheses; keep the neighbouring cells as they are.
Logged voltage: 160 (V)
